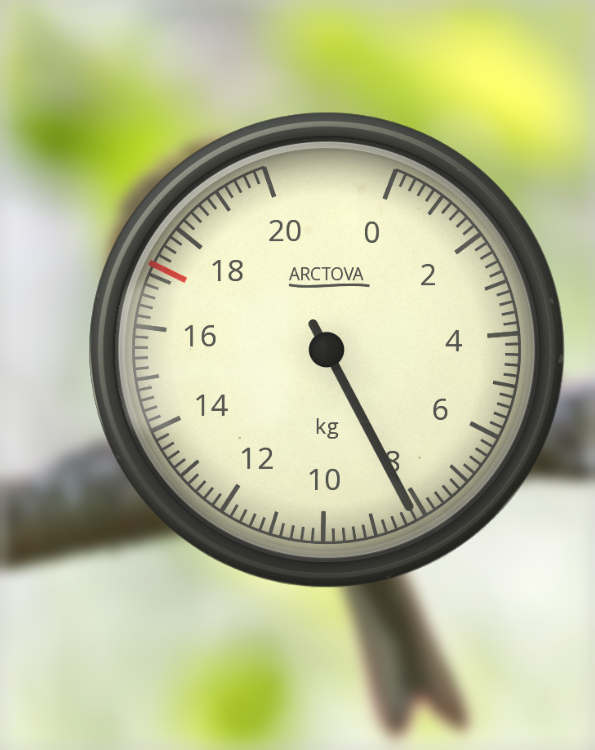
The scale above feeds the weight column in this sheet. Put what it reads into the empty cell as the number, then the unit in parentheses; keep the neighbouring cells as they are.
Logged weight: 8.2 (kg)
